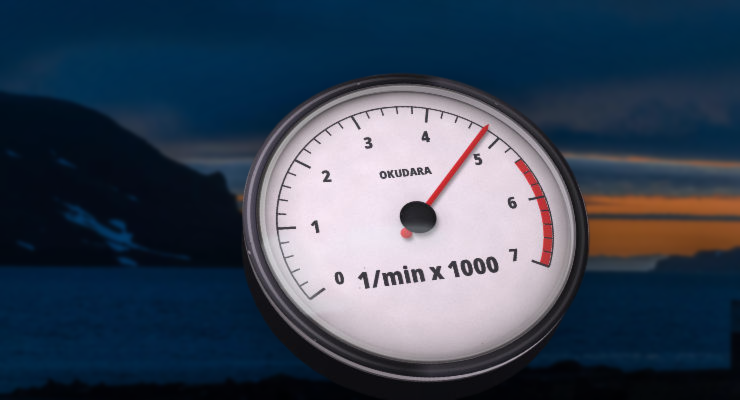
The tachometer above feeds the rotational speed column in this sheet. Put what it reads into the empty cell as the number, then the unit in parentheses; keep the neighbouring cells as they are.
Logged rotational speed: 4800 (rpm)
